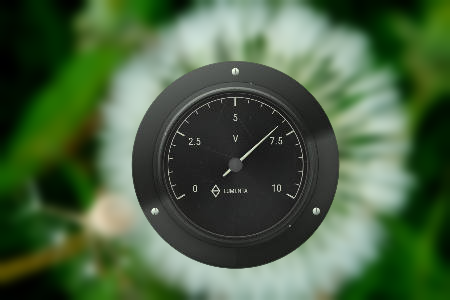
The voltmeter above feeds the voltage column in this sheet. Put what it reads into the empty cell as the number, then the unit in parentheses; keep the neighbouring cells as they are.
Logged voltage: 7 (V)
